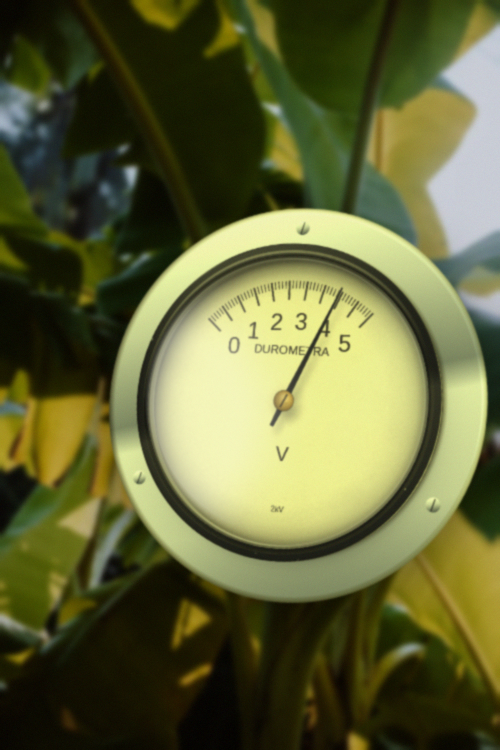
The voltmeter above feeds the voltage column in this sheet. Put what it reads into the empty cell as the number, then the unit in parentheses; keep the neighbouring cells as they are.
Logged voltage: 4 (V)
